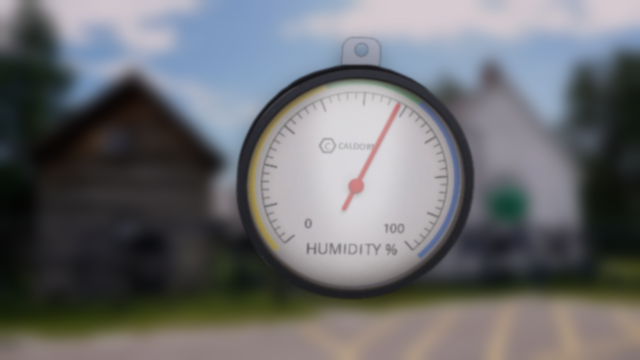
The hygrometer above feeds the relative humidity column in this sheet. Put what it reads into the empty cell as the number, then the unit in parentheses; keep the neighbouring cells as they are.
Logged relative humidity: 58 (%)
